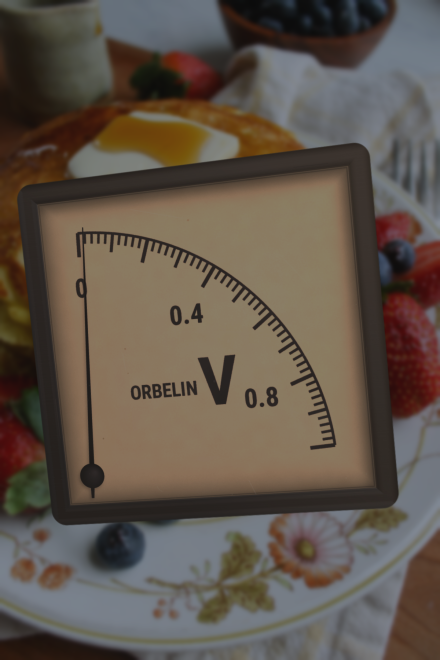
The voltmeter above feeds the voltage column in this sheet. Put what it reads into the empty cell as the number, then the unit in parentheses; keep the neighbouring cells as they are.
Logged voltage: 0.02 (V)
